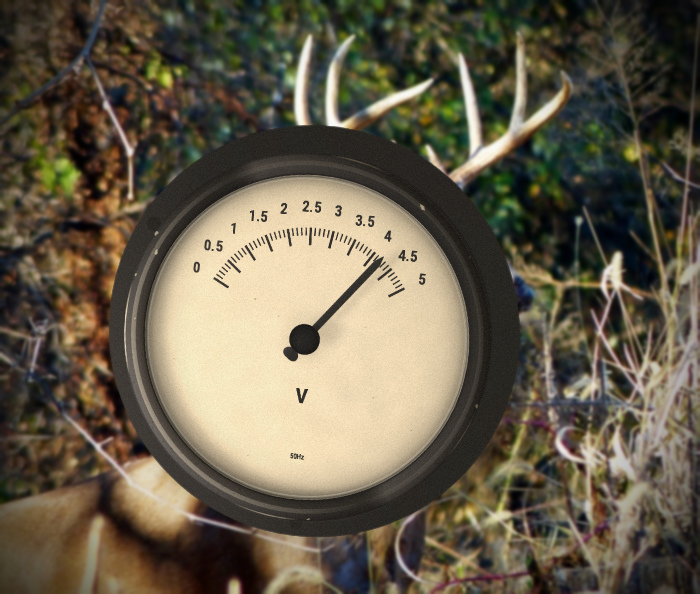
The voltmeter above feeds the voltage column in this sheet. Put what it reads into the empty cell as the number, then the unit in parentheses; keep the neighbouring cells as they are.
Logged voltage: 4.2 (V)
